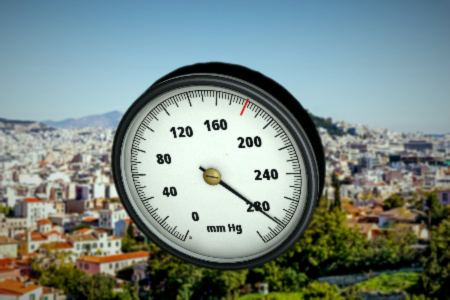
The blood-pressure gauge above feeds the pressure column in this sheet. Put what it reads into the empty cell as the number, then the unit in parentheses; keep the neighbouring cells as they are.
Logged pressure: 280 (mmHg)
